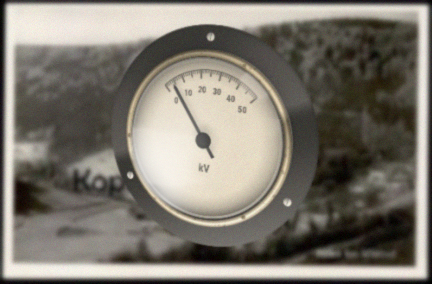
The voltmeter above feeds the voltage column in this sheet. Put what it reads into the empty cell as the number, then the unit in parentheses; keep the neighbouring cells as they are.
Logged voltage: 5 (kV)
